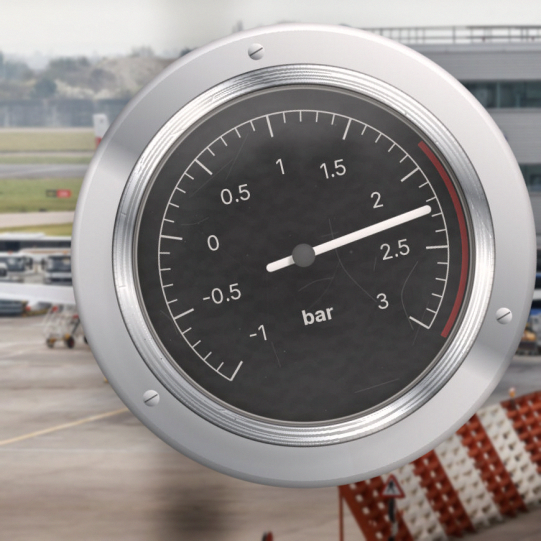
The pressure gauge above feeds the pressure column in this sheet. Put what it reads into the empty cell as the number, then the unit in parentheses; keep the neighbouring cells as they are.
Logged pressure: 2.25 (bar)
